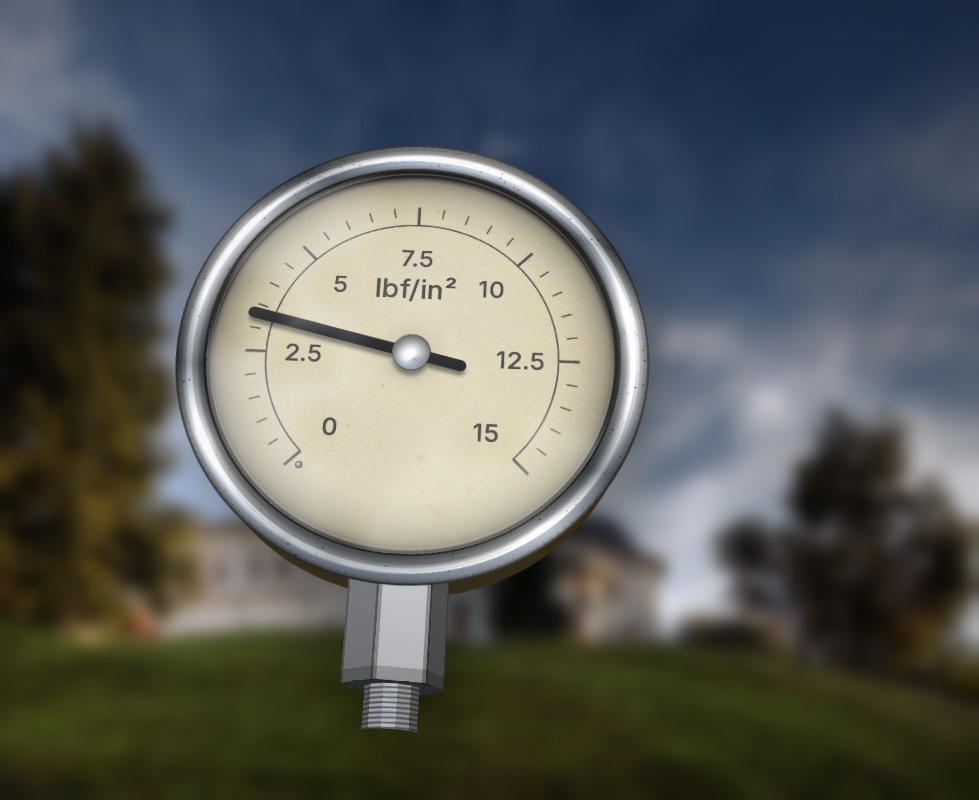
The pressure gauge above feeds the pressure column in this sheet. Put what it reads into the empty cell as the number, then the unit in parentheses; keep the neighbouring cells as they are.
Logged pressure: 3.25 (psi)
